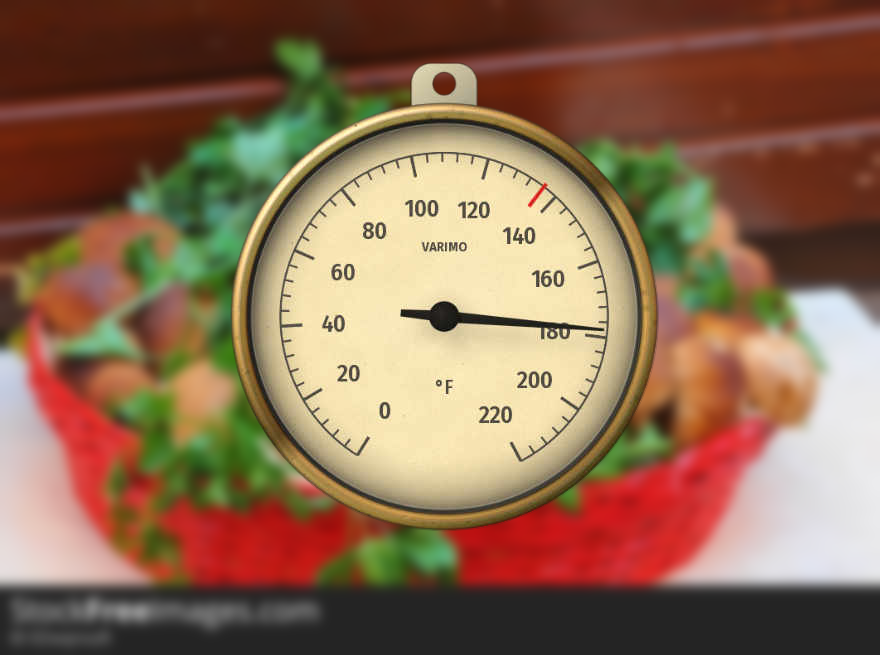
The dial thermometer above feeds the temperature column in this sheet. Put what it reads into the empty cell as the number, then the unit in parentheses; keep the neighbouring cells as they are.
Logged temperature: 178 (°F)
